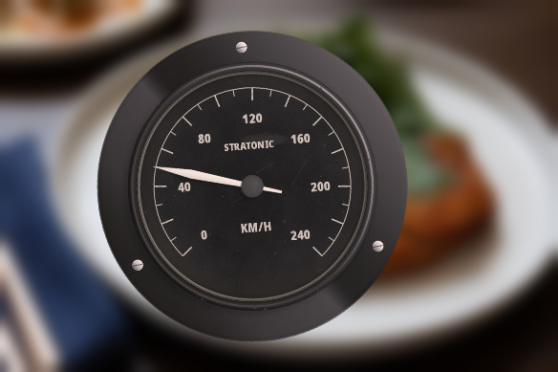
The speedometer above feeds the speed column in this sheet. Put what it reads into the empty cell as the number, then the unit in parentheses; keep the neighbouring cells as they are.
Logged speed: 50 (km/h)
